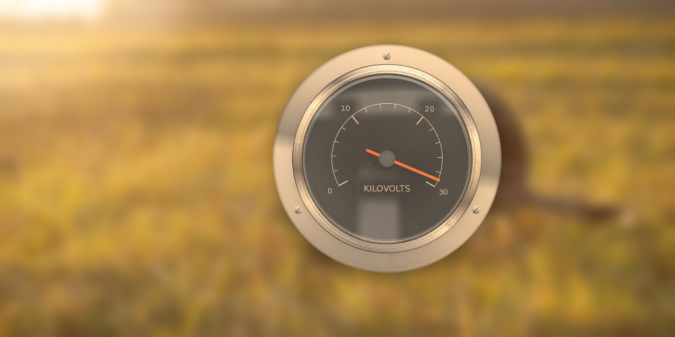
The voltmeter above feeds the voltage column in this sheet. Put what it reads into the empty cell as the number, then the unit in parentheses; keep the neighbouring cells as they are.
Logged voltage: 29 (kV)
